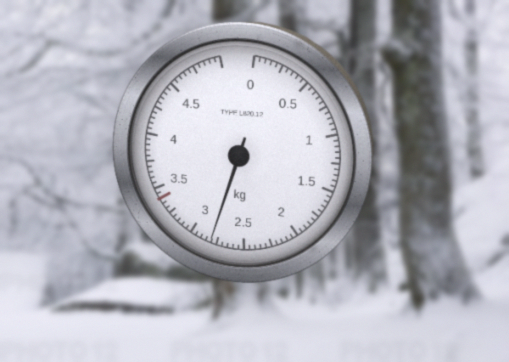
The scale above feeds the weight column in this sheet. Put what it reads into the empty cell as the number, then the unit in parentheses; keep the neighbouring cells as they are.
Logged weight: 2.8 (kg)
